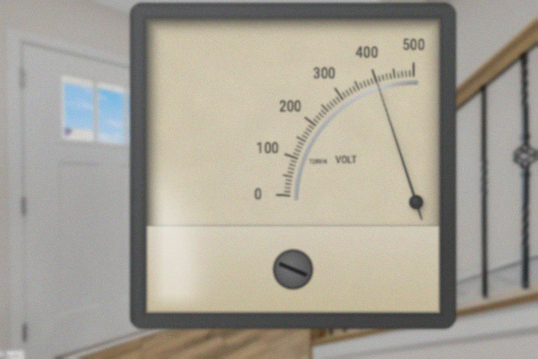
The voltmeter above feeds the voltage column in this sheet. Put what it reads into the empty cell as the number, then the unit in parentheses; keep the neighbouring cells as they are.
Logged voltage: 400 (V)
